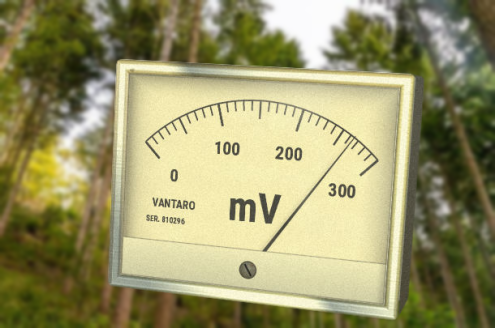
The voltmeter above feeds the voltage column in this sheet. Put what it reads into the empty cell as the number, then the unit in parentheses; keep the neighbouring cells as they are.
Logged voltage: 265 (mV)
